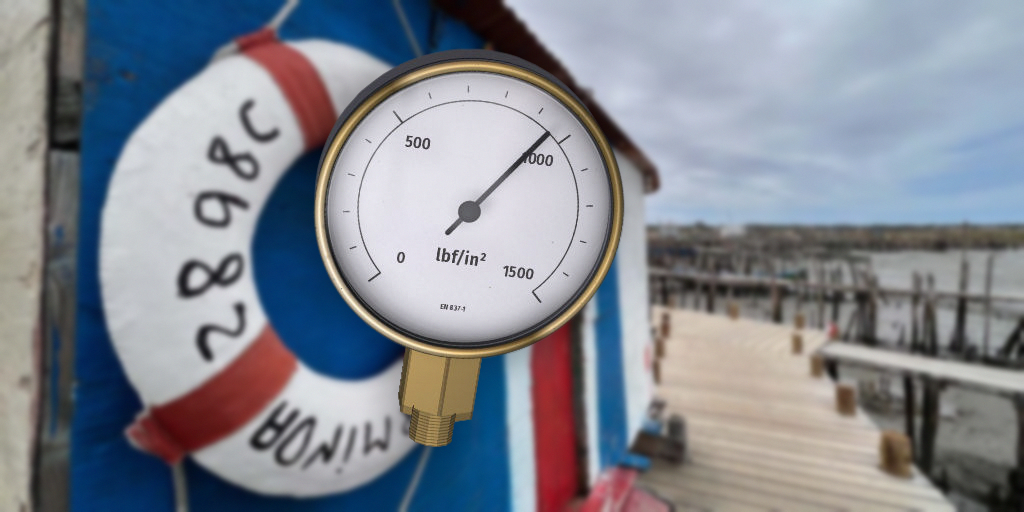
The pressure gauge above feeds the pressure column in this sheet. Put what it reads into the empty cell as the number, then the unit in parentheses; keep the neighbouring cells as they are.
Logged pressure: 950 (psi)
